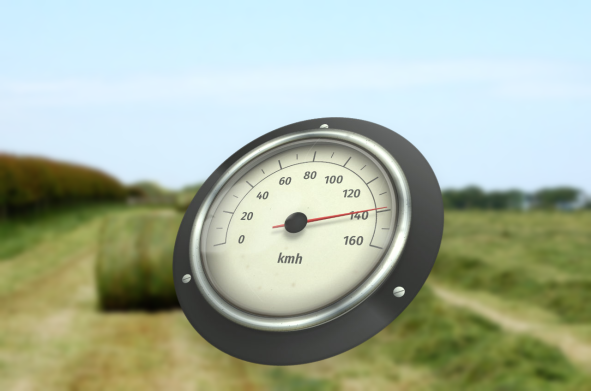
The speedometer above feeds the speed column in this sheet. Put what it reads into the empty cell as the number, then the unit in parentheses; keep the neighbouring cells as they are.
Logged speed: 140 (km/h)
